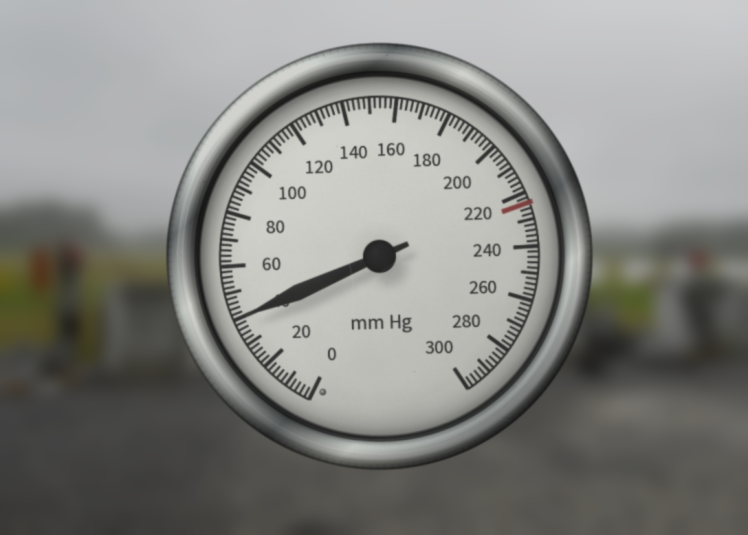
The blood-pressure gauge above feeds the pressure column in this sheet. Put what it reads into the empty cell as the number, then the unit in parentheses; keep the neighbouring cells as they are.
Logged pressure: 40 (mmHg)
